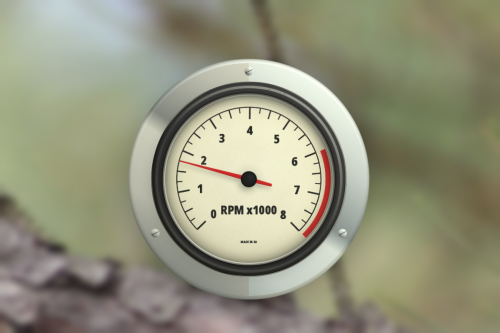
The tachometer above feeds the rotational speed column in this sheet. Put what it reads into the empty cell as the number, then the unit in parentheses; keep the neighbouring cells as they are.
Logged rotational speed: 1750 (rpm)
